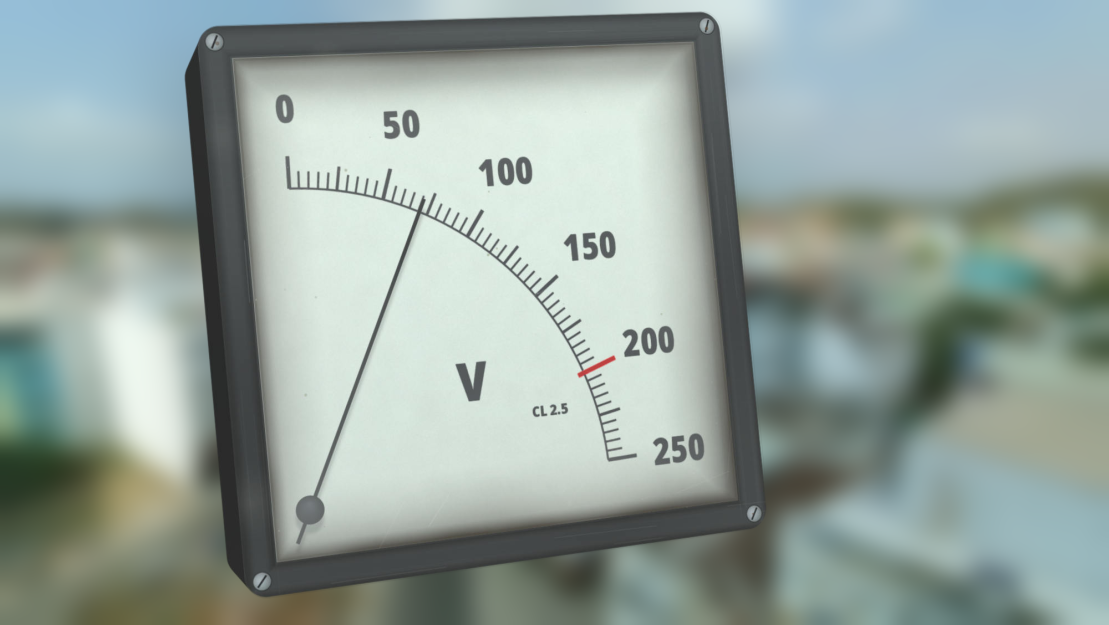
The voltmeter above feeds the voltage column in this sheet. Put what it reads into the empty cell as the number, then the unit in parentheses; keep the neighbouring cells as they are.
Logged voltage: 70 (V)
